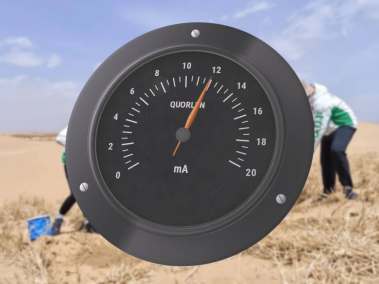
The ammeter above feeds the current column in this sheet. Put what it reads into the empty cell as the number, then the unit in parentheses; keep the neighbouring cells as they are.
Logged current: 12 (mA)
